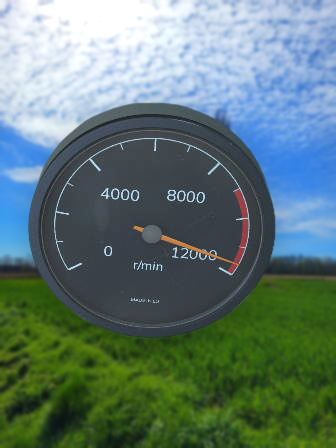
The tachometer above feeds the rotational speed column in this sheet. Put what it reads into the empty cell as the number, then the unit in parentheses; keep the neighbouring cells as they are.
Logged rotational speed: 11500 (rpm)
